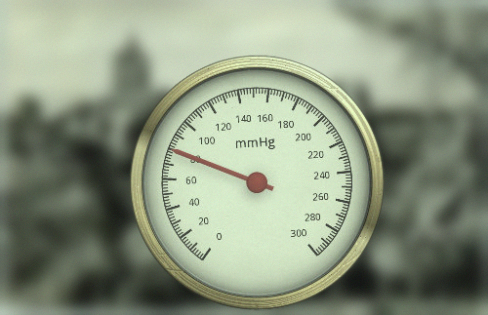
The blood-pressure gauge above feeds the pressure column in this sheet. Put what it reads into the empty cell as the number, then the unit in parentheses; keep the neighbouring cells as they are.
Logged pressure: 80 (mmHg)
